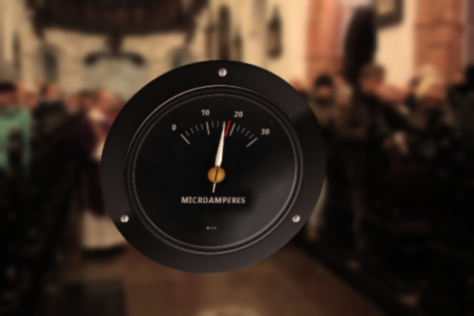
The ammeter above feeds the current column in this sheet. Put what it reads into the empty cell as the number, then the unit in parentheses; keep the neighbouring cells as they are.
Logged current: 16 (µA)
